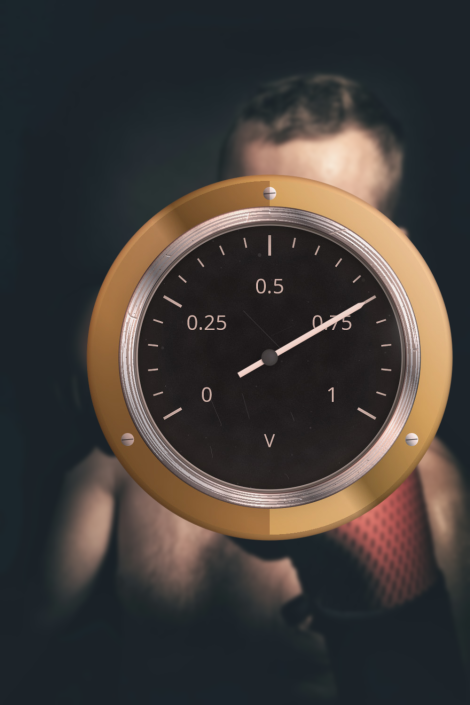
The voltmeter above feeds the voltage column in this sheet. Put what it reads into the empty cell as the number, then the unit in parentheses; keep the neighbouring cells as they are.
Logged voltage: 0.75 (V)
